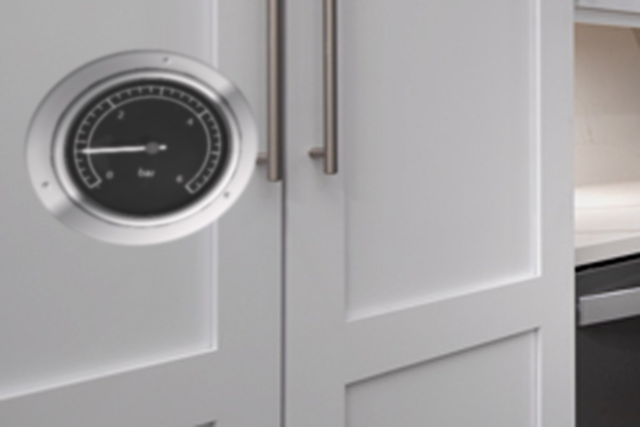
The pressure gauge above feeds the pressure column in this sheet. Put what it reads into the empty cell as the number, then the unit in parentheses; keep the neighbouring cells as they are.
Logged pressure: 0.8 (bar)
